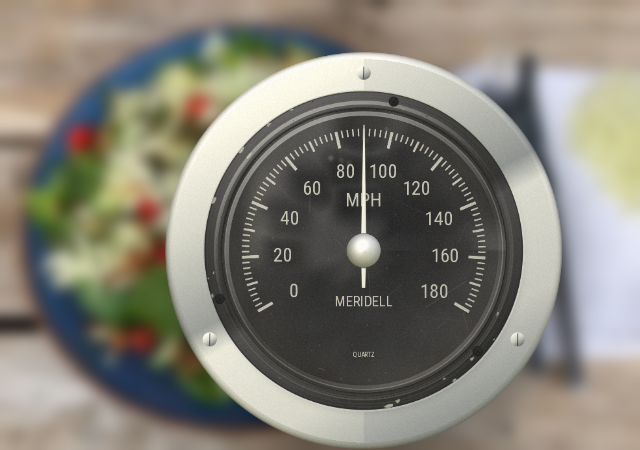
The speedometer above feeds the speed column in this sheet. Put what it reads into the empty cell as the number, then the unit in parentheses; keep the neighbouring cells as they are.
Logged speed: 90 (mph)
